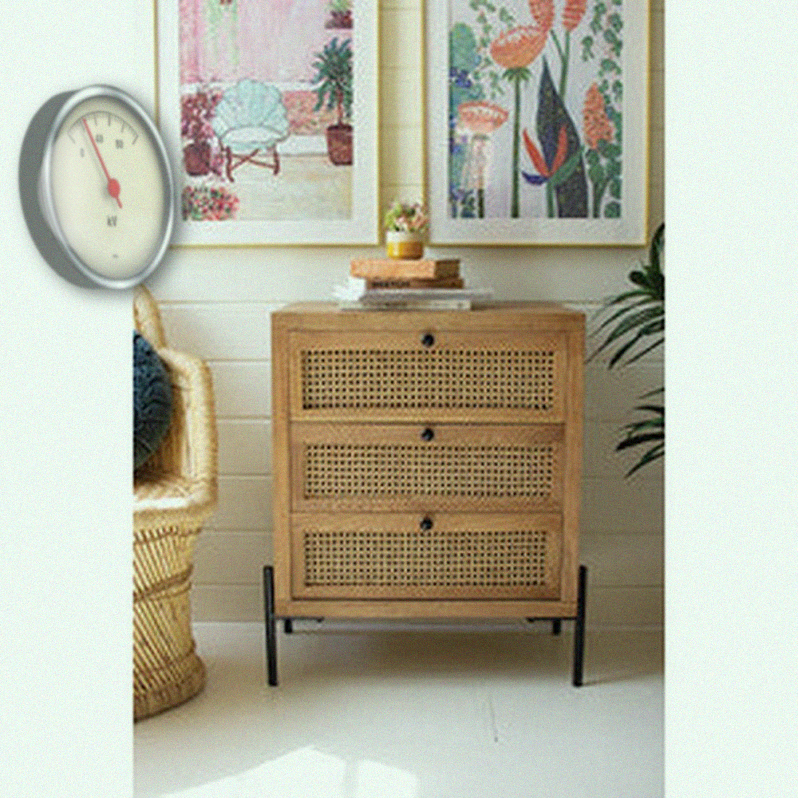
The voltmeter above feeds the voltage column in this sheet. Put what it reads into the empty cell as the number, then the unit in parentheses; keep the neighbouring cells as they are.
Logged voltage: 20 (kV)
